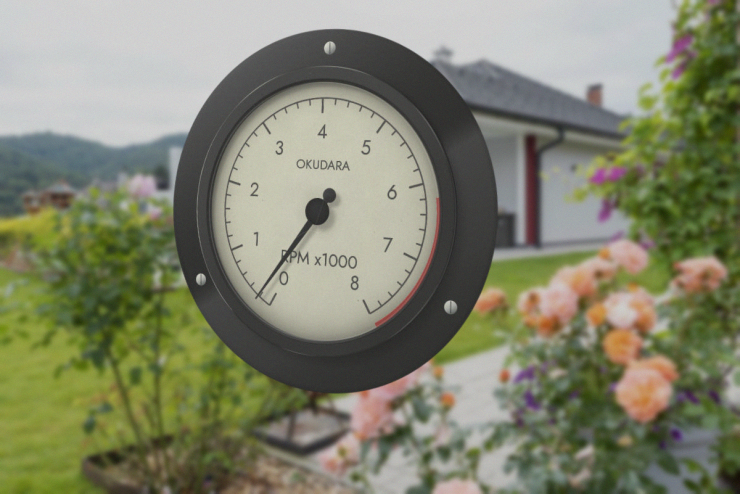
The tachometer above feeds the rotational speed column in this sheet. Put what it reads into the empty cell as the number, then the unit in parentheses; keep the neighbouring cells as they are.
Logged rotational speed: 200 (rpm)
